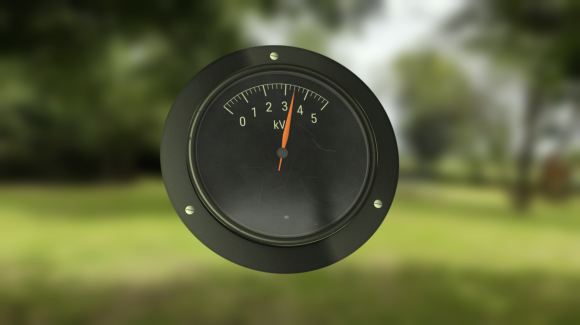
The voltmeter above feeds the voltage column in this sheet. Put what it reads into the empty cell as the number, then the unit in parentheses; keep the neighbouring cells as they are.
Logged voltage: 3.4 (kV)
